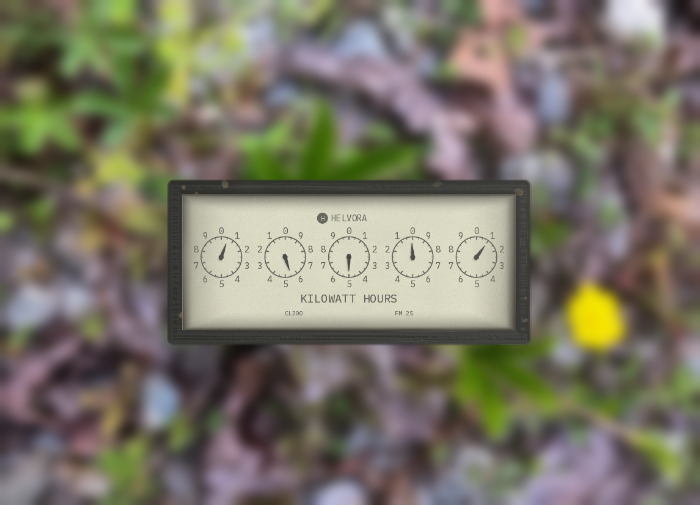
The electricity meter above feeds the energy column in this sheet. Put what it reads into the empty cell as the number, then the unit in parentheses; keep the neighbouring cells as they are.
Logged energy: 5501 (kWh)
